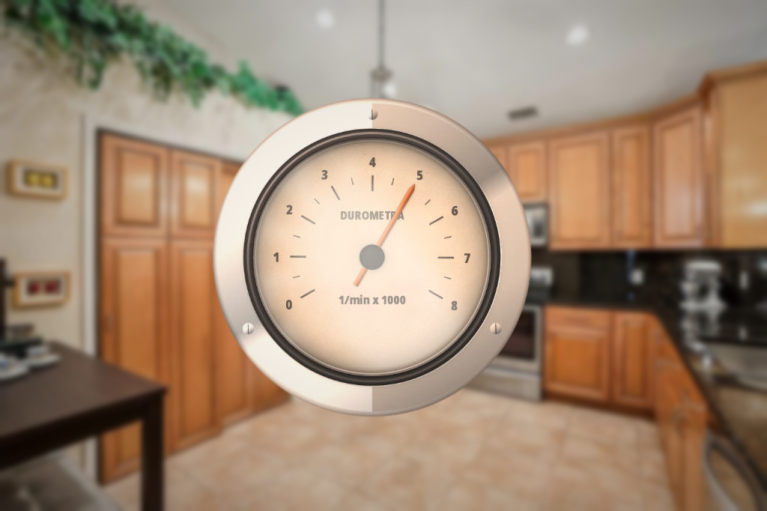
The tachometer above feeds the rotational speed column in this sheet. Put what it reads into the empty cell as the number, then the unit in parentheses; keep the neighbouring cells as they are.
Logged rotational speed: 5000 (rpm)
